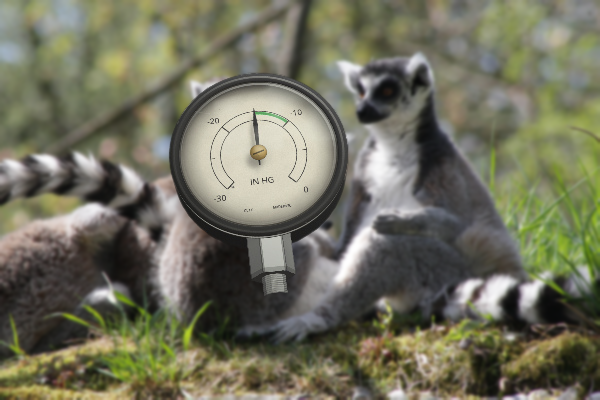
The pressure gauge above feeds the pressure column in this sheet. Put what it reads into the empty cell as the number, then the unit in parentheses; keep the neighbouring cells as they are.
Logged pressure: -15 (inHg)
